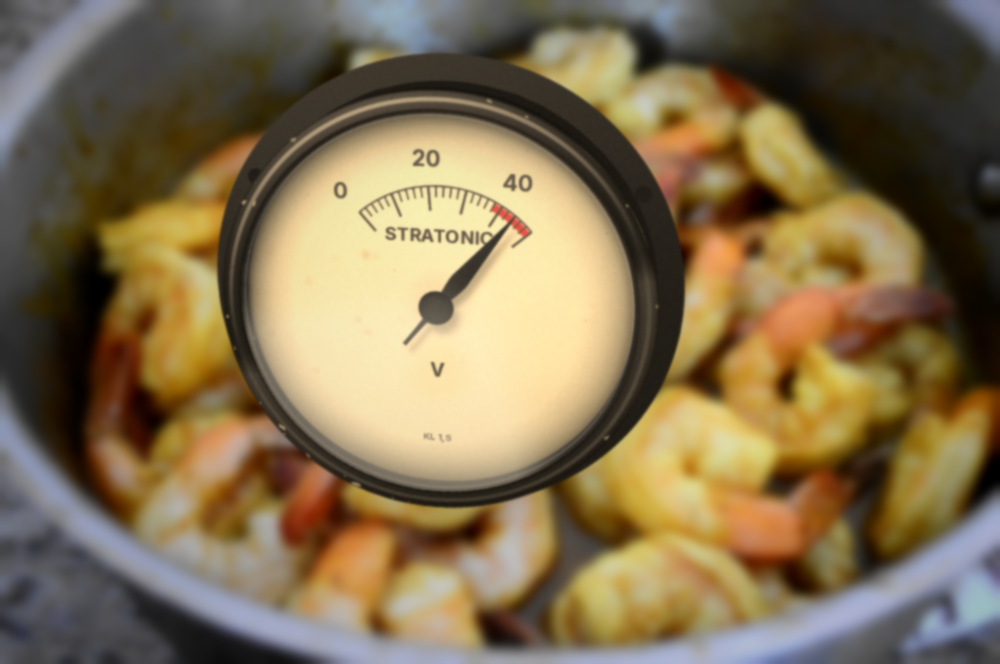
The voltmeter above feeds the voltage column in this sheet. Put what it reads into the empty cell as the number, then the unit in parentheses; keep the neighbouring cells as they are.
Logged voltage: 44 (V)
